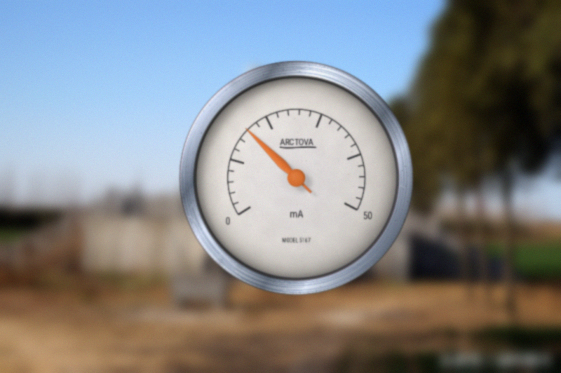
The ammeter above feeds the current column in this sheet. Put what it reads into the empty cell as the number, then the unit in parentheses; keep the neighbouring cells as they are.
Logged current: 16 (mA)
